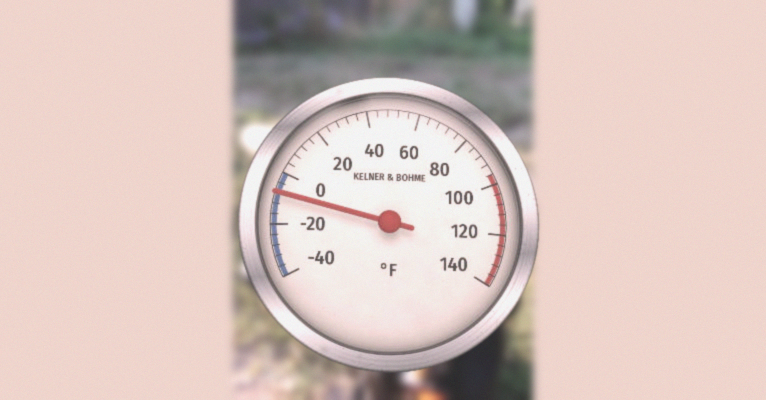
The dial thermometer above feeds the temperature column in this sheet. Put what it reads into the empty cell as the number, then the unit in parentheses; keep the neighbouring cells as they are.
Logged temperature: -8 (°F)
